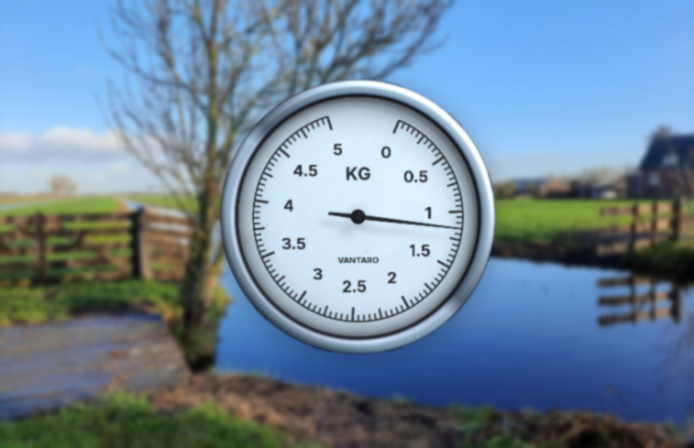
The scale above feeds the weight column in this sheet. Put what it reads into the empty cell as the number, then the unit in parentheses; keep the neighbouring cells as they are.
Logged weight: 1.15 (kg)
